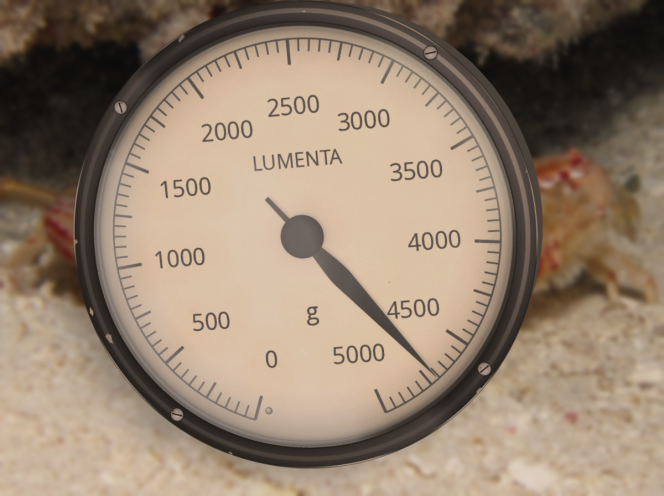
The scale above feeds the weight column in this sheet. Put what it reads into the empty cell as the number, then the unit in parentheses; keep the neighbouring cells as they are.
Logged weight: 4700 (g)
